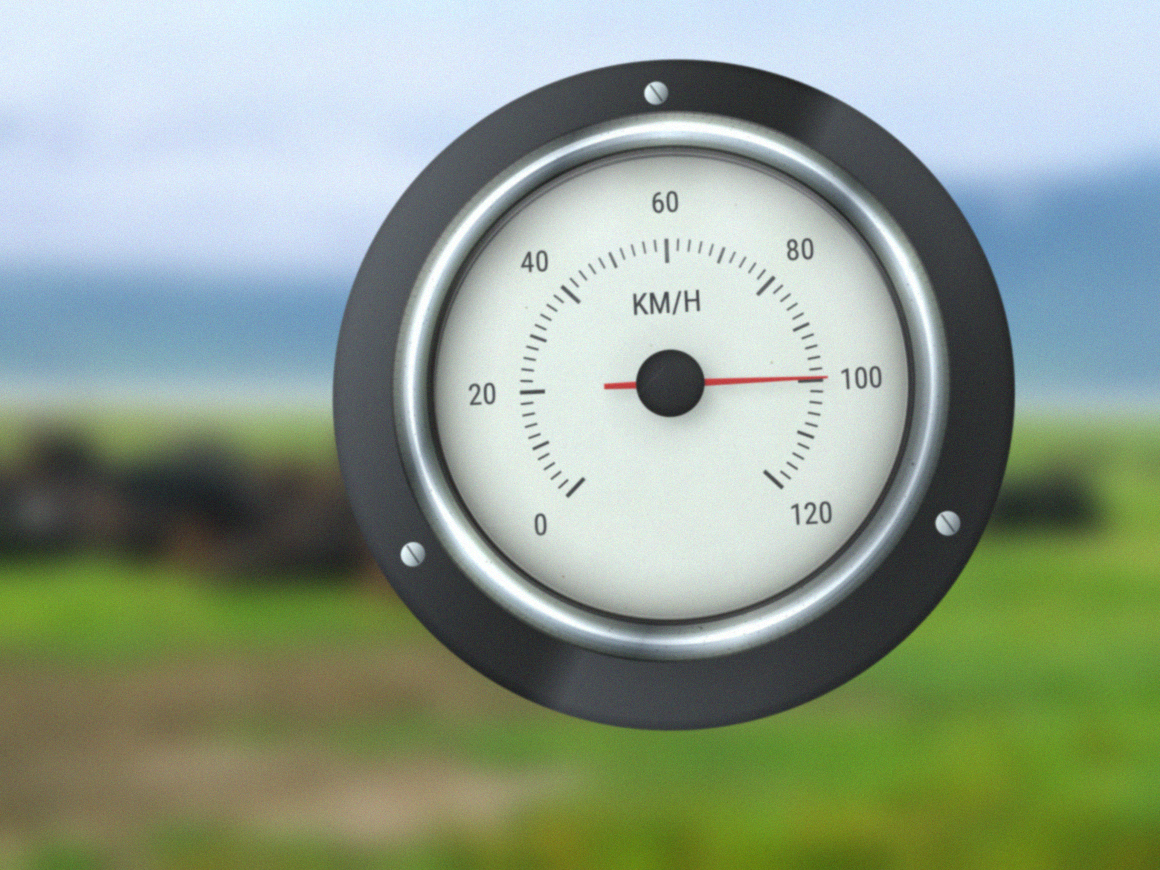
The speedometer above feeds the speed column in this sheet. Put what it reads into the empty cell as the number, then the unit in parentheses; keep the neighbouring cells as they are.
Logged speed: 100 (km/h)
